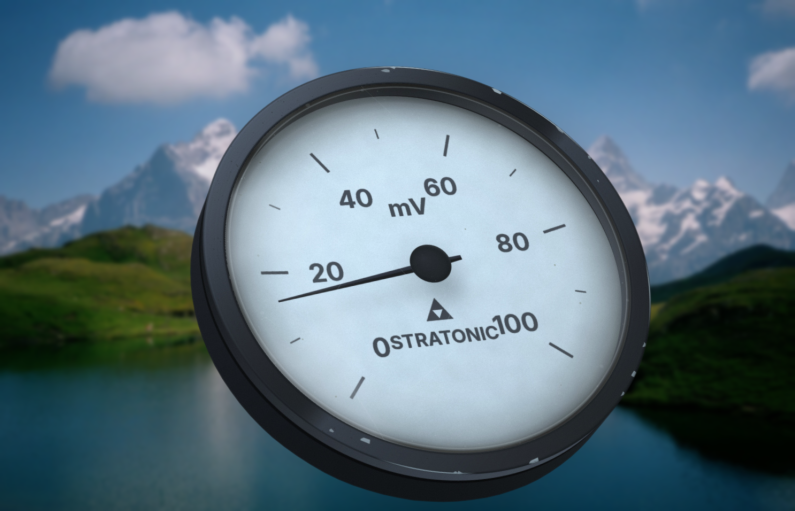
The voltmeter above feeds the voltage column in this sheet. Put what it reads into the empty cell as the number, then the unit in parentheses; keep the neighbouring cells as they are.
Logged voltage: 15 (mV)
